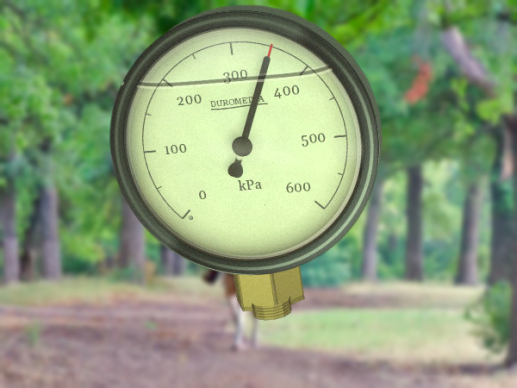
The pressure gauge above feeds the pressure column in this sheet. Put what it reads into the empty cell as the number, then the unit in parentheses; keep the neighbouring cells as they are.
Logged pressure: 350 (kPa)
